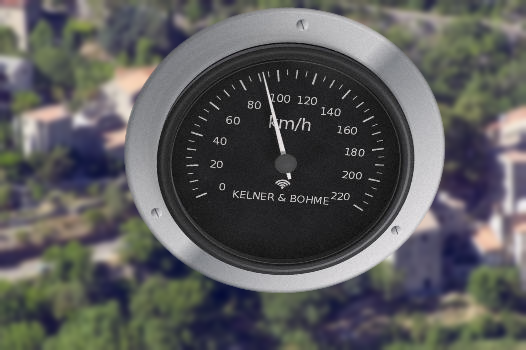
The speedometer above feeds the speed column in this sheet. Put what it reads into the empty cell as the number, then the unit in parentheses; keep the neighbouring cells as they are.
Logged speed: 92.5 (km/h)
